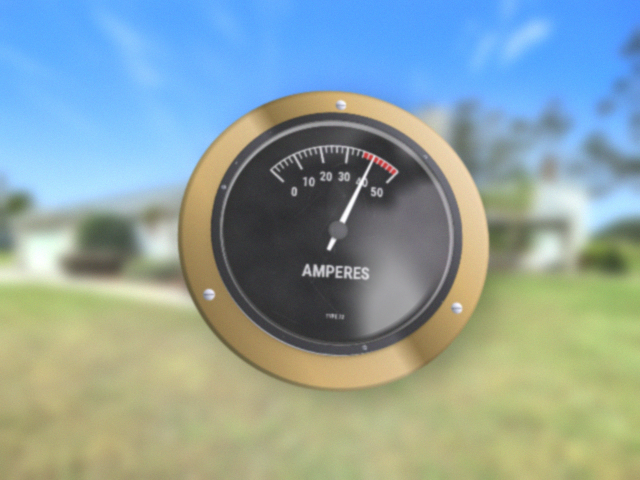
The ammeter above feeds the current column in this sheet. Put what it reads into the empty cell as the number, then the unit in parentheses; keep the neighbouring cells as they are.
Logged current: 40 (A)
